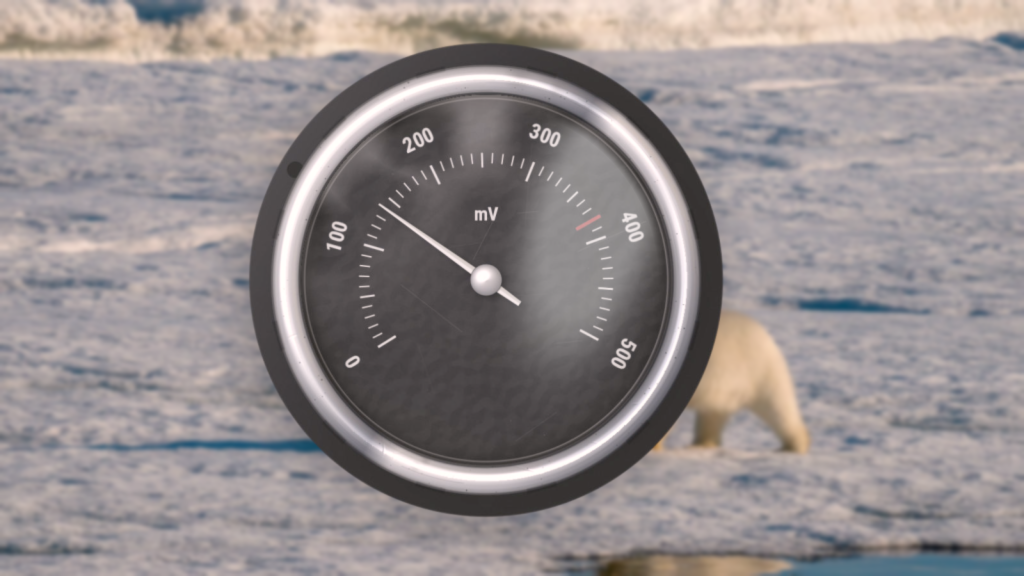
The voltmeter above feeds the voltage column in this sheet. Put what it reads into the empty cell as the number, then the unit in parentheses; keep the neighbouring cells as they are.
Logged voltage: 140 (mV)
